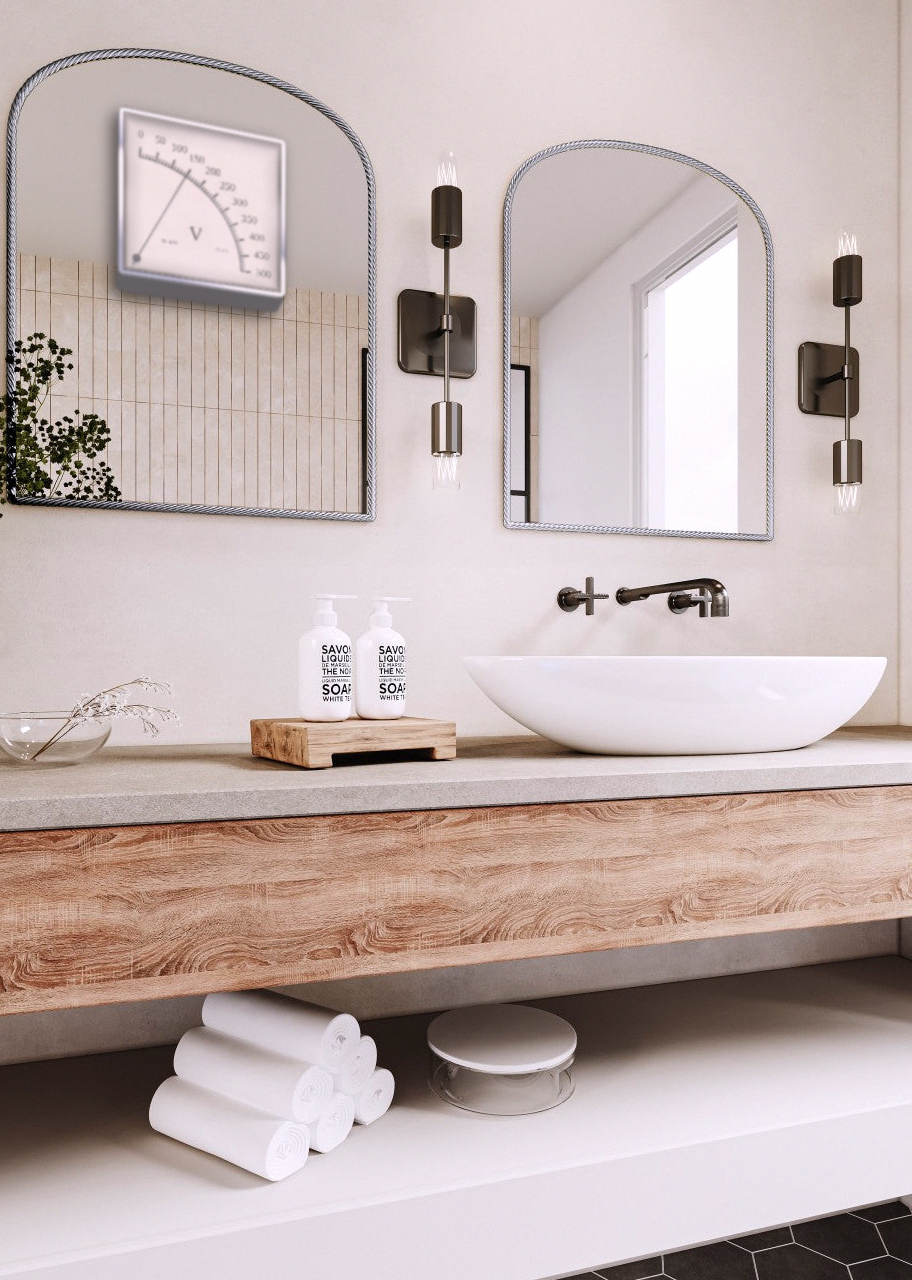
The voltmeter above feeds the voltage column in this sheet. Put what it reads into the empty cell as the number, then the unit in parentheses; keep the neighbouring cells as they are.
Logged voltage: 150 (V)
